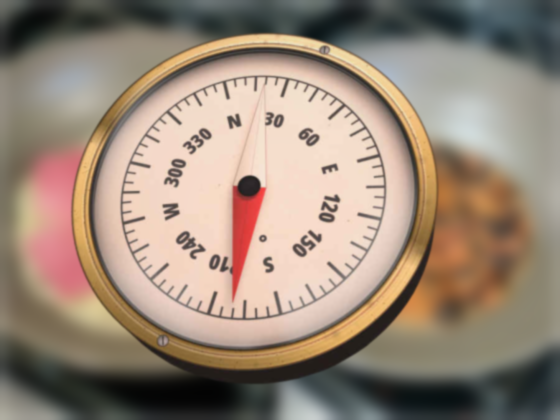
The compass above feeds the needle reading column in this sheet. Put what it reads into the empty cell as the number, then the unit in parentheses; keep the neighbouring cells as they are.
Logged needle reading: 200 (°)
